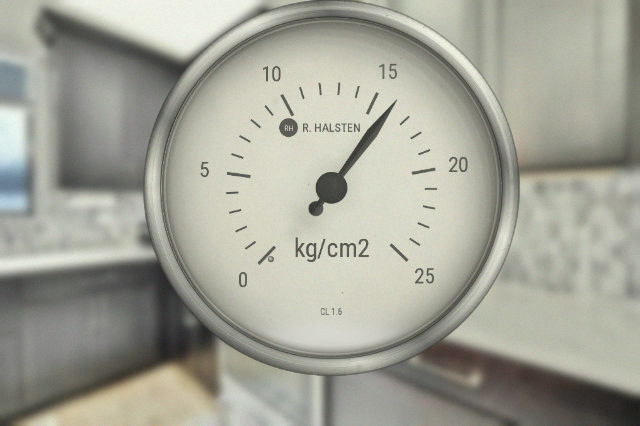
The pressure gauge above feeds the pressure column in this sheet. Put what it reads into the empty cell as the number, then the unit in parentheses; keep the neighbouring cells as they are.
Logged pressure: 16 (kg/cm²)
